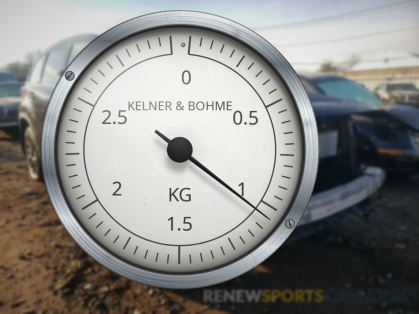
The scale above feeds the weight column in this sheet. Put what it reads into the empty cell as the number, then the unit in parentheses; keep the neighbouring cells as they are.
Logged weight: 1.05 (kg)
